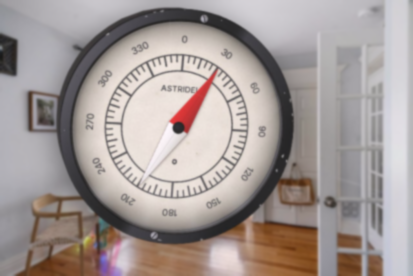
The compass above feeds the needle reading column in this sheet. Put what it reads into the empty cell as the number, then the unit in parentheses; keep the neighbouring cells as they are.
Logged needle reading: 30 (°)
